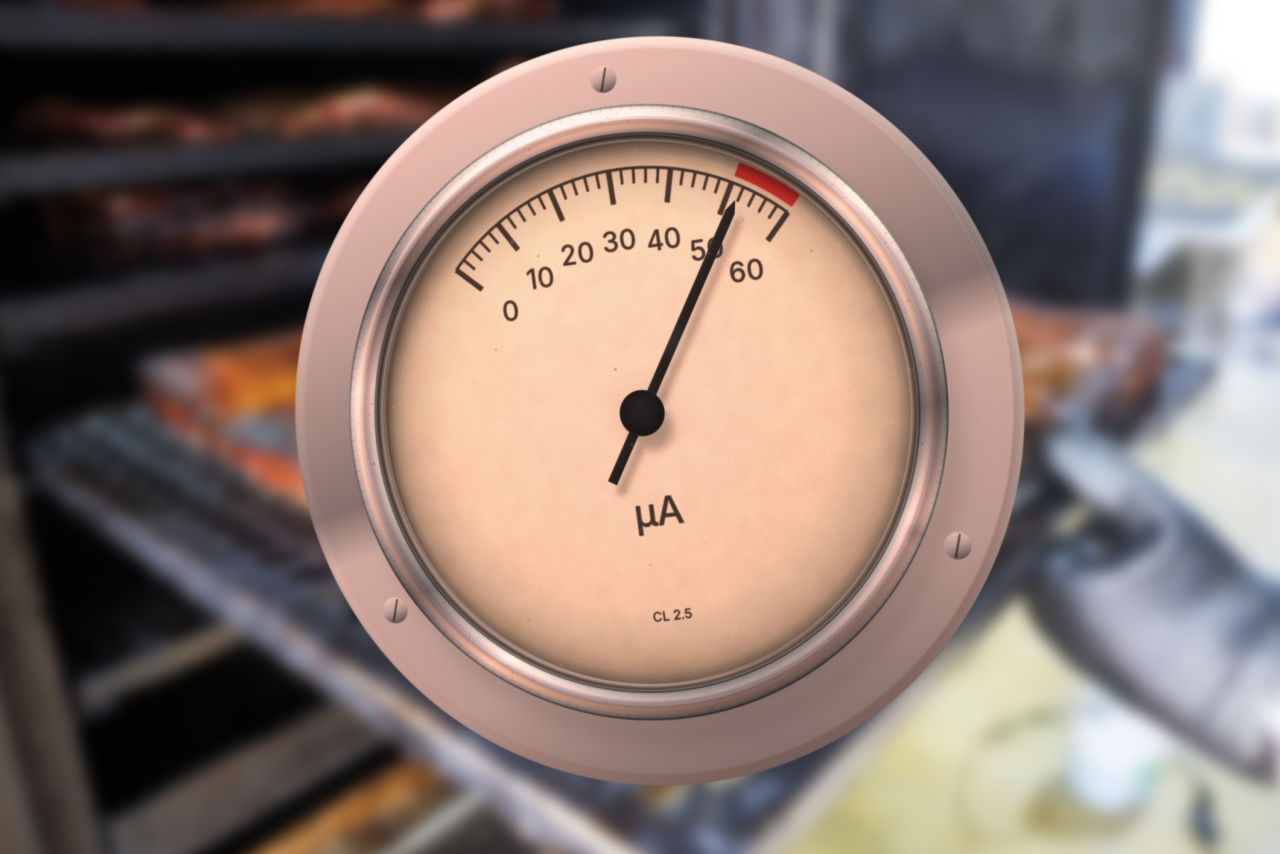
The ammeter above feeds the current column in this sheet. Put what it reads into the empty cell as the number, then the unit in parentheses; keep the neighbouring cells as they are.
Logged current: 52 (µA)
